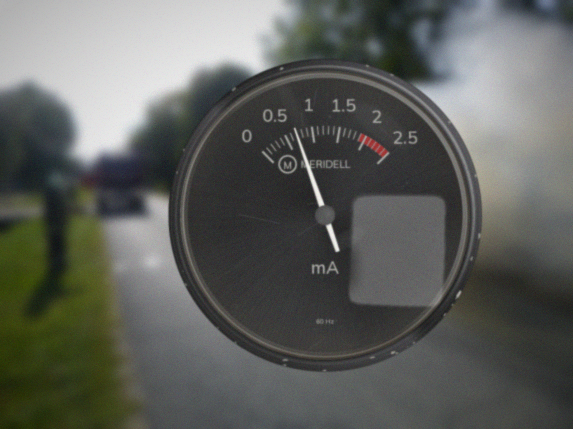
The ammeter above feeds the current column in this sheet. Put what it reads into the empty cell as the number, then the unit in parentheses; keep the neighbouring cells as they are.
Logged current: 0.7 (mA)
